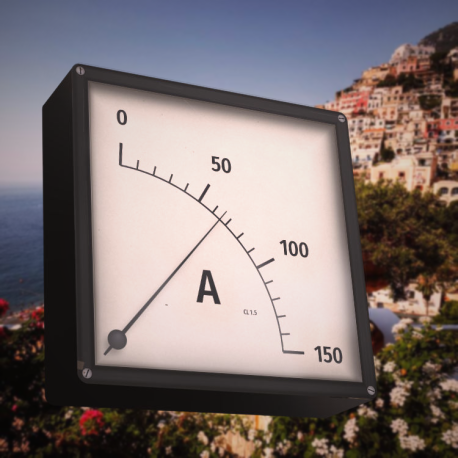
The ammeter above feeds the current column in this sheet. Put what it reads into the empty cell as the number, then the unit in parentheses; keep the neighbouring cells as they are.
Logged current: 65 (A)
